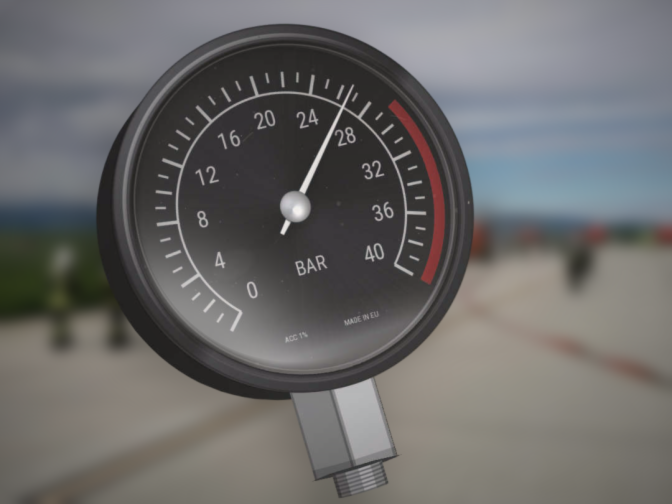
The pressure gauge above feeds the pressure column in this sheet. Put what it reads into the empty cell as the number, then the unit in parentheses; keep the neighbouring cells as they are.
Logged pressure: 26.5 (bar)
